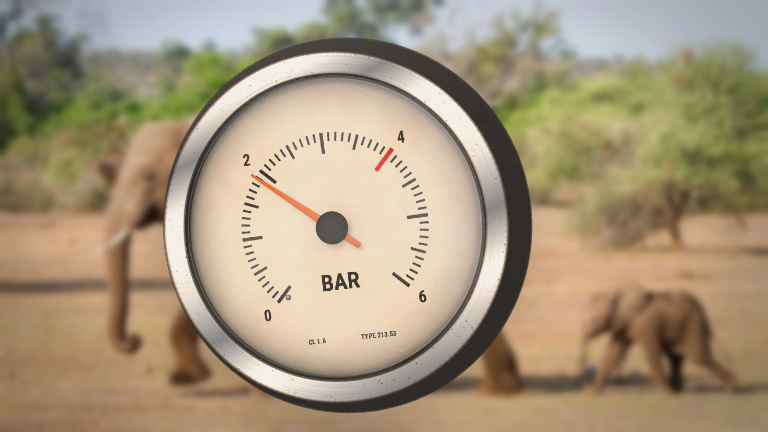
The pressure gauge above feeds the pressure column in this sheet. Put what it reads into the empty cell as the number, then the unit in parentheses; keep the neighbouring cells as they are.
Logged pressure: 1.9 (bar)
